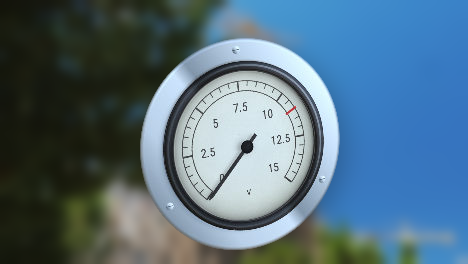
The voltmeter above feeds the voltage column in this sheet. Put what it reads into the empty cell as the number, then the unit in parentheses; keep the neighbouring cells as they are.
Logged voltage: 0 (V)
